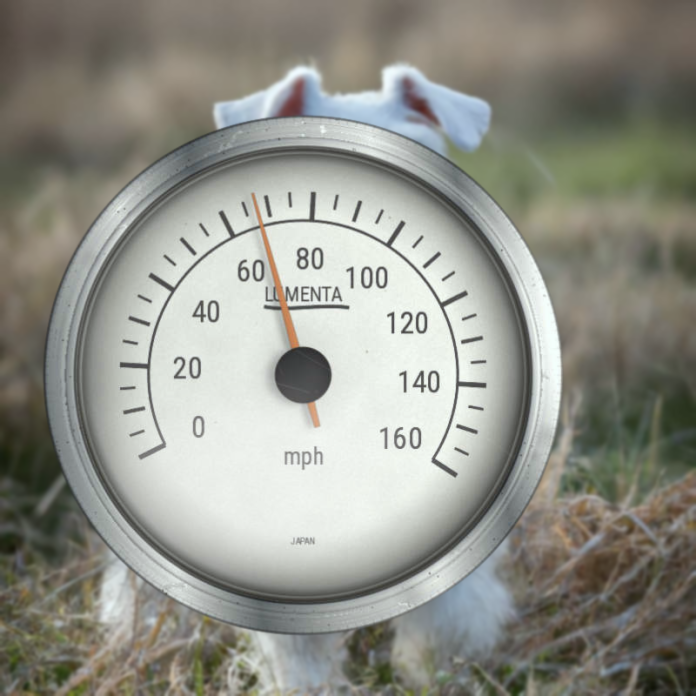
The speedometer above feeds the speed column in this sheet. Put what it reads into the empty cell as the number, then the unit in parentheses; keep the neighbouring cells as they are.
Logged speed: 67.5 (mph)
